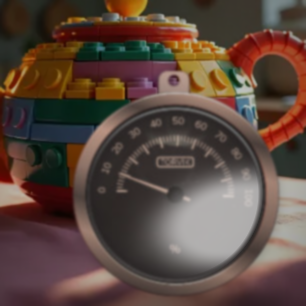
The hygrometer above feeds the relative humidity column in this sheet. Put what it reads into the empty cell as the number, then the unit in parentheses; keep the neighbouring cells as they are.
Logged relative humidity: 10 (%)
